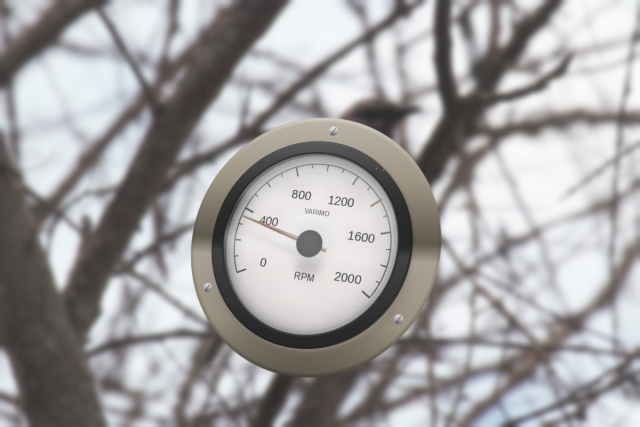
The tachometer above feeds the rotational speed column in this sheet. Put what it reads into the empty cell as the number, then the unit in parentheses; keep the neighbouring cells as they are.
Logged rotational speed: 350 (rpm)
